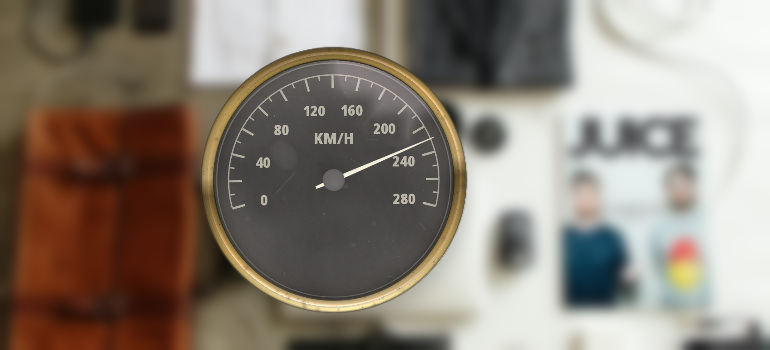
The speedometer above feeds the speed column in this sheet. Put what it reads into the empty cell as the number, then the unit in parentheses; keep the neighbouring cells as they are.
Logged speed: 230 (km/h)
